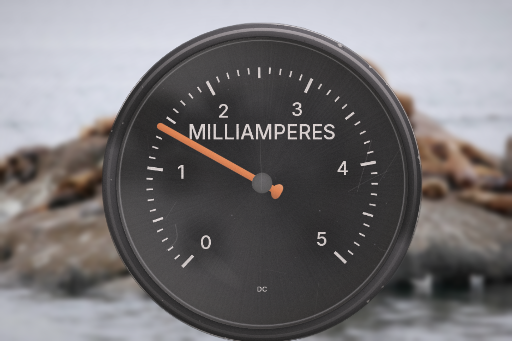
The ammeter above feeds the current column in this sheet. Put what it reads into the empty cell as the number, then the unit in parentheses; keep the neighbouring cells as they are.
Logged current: 1.4 (mA)
